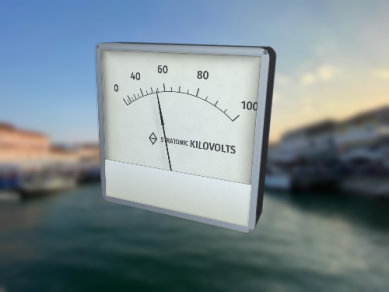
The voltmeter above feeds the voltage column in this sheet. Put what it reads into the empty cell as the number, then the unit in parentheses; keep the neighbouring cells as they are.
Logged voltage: 55 (kV)
